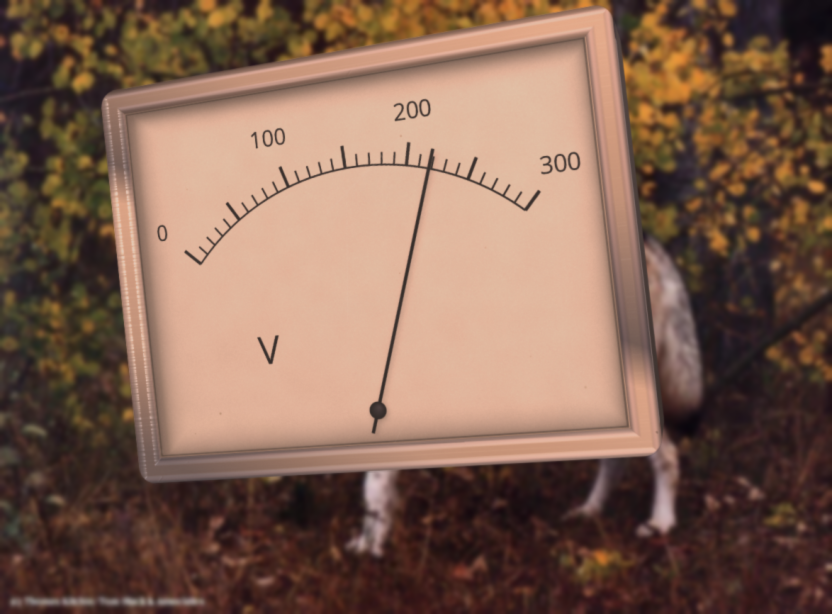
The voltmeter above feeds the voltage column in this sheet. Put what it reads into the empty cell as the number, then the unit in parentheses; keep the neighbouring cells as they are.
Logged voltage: 220 (V)
